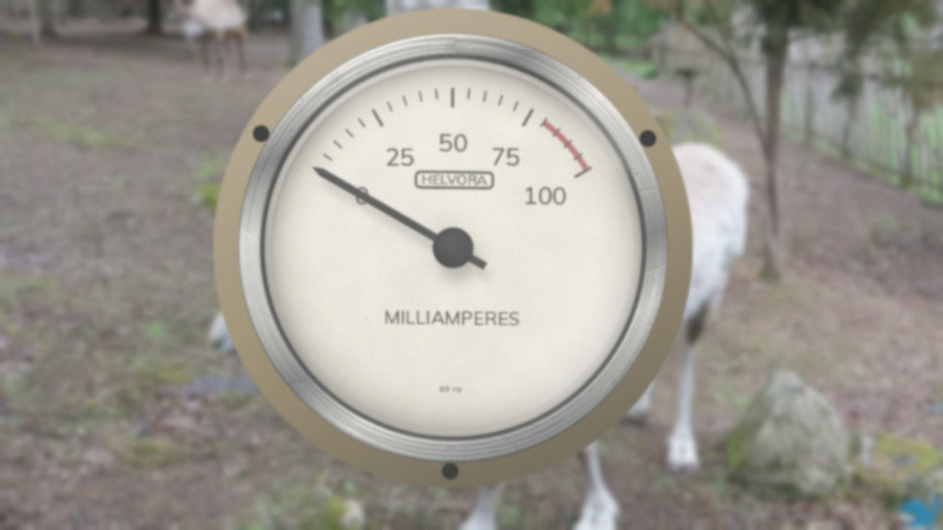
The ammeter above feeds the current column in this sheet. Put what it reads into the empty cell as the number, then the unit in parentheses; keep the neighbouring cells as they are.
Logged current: 0 (mA)
